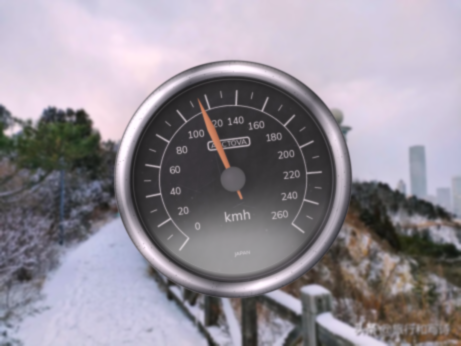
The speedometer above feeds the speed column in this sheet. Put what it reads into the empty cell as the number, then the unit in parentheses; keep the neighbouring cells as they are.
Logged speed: 115 (km/h)
